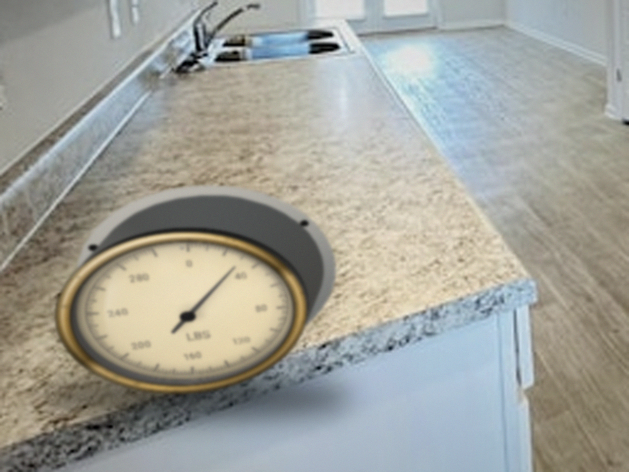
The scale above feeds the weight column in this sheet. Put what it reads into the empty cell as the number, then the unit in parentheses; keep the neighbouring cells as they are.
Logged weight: 30 (lb)
